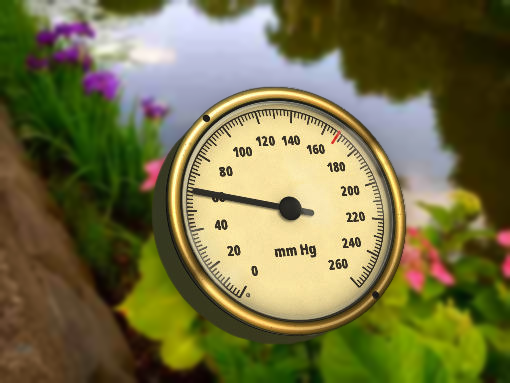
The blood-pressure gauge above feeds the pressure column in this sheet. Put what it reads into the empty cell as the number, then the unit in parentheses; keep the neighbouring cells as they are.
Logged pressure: 60 (mmHg)
